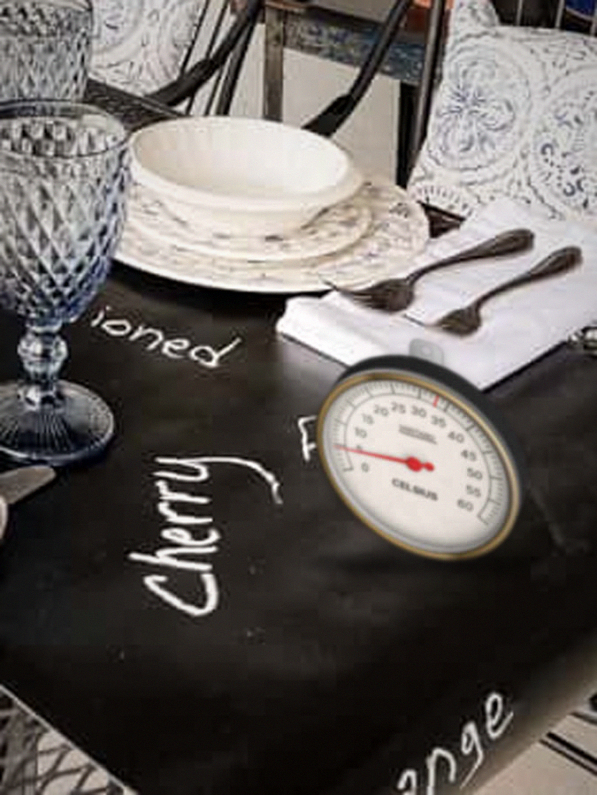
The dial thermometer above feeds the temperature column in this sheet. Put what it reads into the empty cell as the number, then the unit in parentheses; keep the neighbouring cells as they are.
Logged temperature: 5 (°C)
